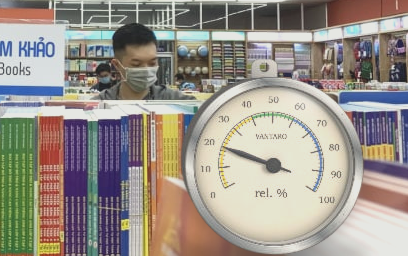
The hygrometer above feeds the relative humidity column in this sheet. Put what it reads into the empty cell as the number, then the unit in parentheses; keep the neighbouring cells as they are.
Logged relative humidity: 20 (%)
